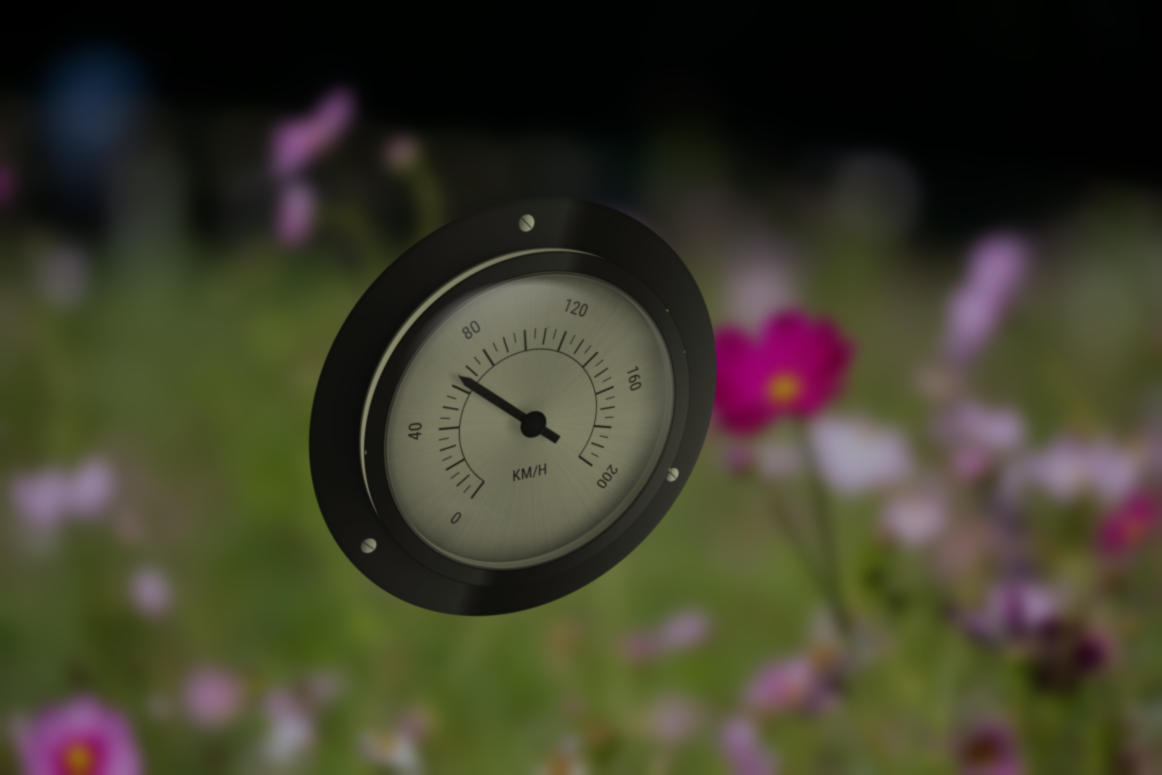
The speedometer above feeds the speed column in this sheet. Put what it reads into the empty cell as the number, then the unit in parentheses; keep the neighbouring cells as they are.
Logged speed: 65 (km/h)
